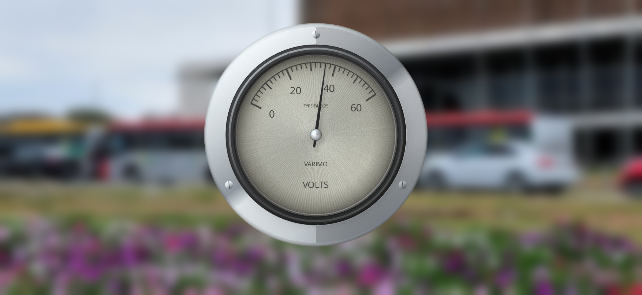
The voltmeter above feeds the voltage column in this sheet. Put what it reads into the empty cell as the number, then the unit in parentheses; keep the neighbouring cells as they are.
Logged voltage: 36 (V)
